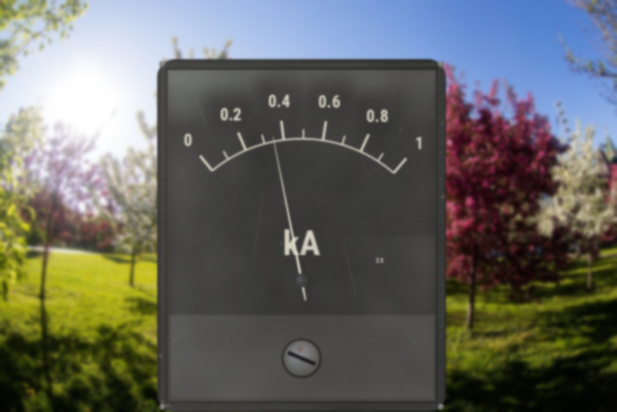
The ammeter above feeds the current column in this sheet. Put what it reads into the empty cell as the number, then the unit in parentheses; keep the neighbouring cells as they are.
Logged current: 0.35 (kA)
